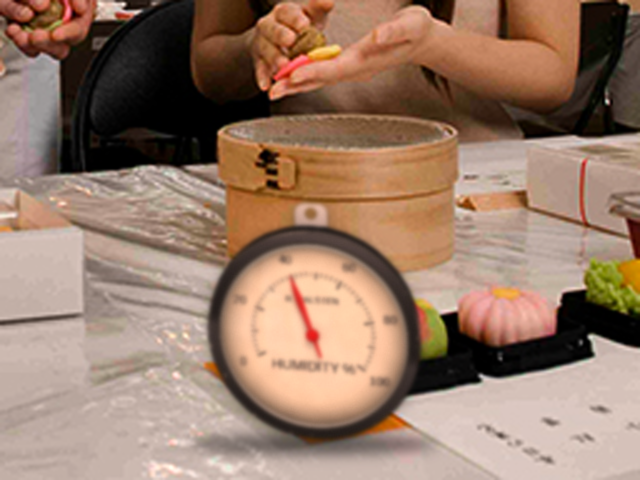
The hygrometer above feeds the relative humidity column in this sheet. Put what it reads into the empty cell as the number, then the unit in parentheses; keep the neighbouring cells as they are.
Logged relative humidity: 40 (%)
